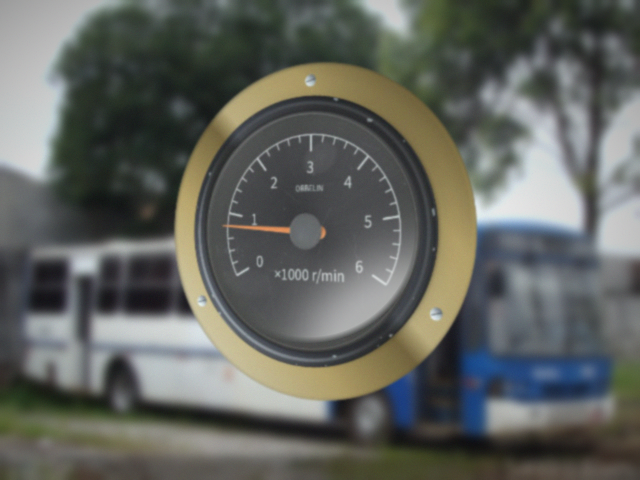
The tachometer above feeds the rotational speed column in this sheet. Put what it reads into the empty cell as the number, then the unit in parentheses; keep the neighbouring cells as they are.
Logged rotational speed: 800 (rpm)
